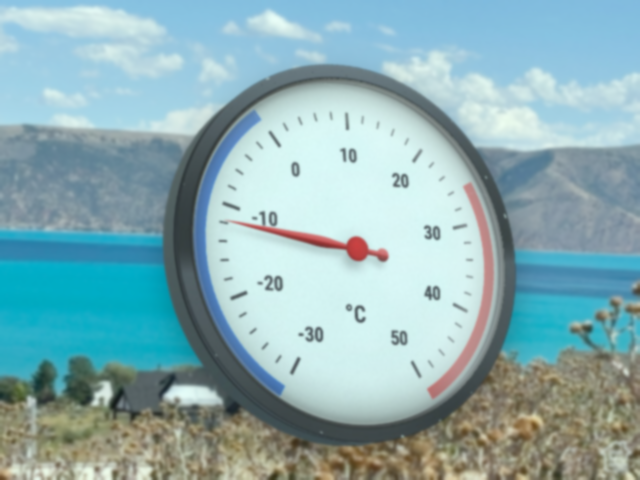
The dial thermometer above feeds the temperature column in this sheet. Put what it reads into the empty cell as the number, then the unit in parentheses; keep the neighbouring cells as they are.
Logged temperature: -12 (°C)
